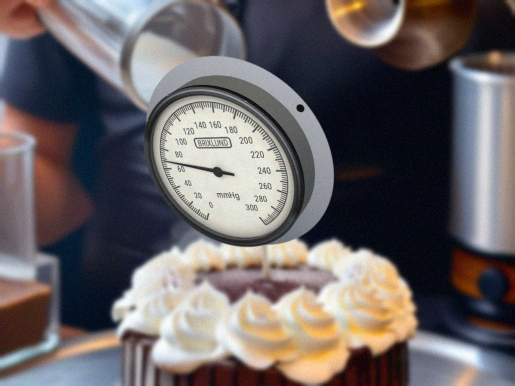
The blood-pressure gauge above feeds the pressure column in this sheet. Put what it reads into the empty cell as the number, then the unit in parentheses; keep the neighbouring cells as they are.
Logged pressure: 70 (mmHg)
